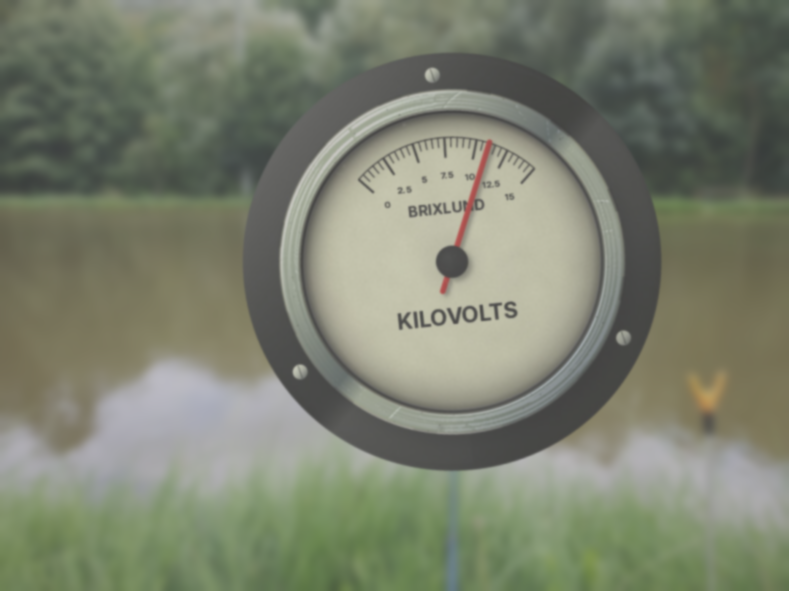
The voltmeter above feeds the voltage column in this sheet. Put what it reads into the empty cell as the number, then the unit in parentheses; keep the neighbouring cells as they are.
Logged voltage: 11 (kV)
